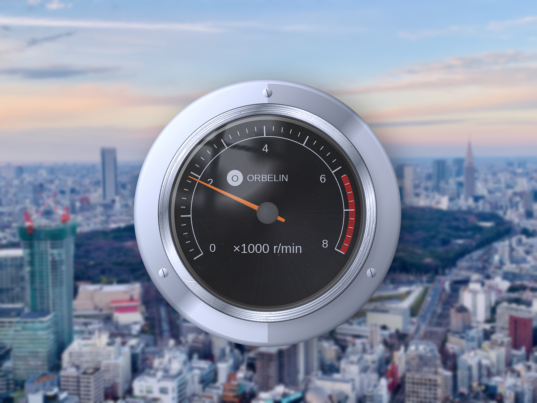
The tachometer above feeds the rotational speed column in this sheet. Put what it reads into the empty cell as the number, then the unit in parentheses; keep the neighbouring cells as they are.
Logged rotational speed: 1900 (rpm)
